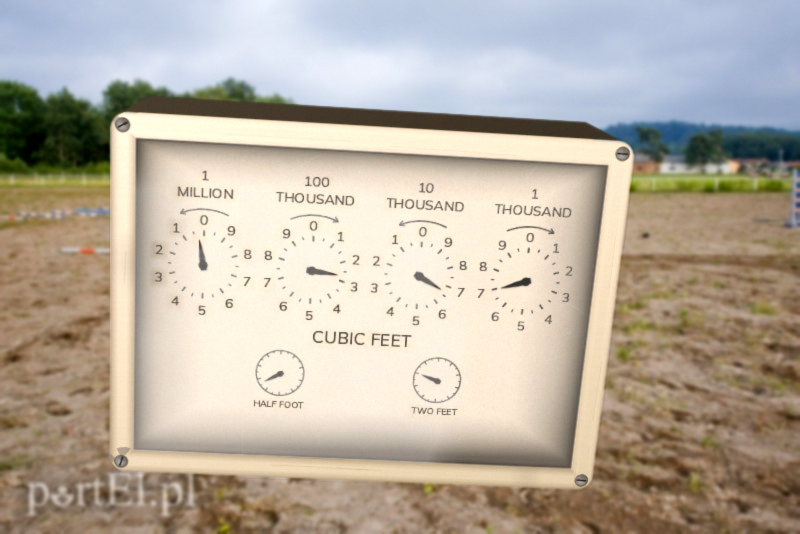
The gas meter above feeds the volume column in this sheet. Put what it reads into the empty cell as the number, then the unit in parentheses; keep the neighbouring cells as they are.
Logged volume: 26700 (ft³)
